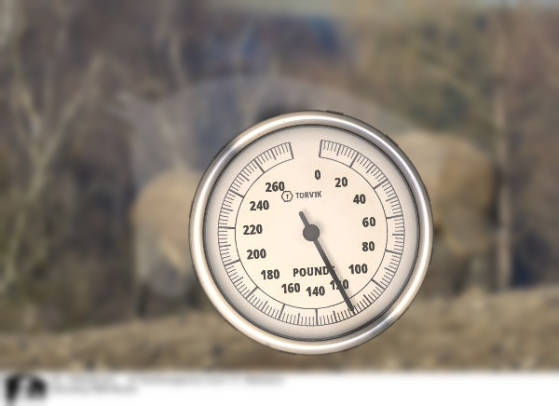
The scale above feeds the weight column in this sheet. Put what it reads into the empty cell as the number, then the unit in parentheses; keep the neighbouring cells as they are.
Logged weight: 120 (lb)
